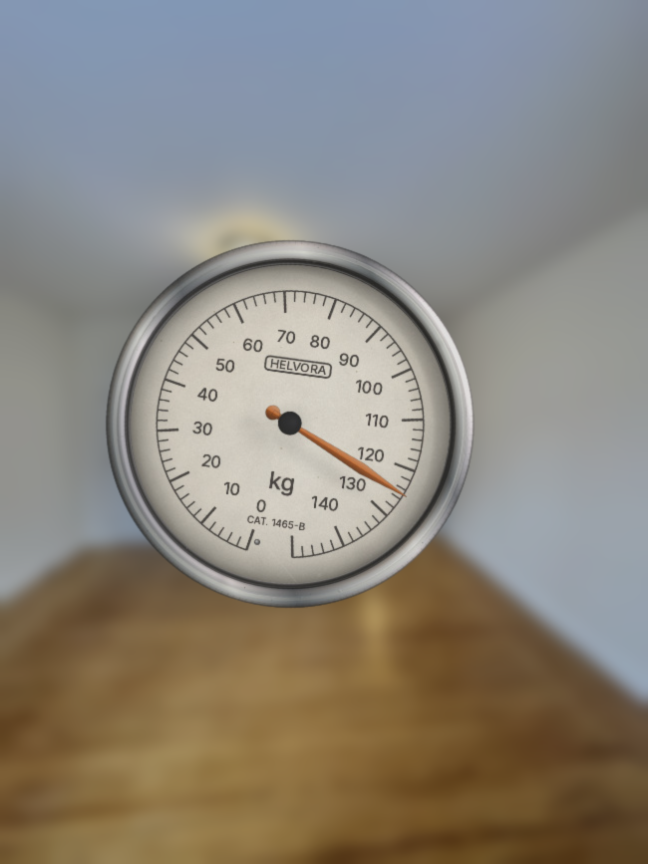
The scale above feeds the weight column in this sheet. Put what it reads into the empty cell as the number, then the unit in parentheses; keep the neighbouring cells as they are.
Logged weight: 125 (kg)
